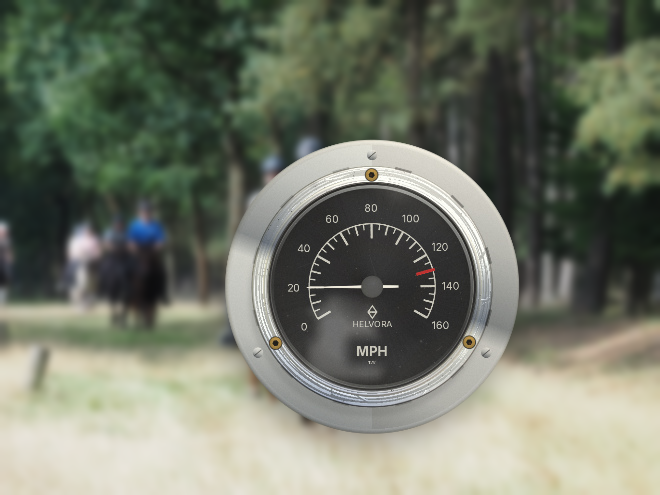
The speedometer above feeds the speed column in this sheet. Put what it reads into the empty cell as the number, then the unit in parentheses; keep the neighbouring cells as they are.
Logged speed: 20 (mph)
